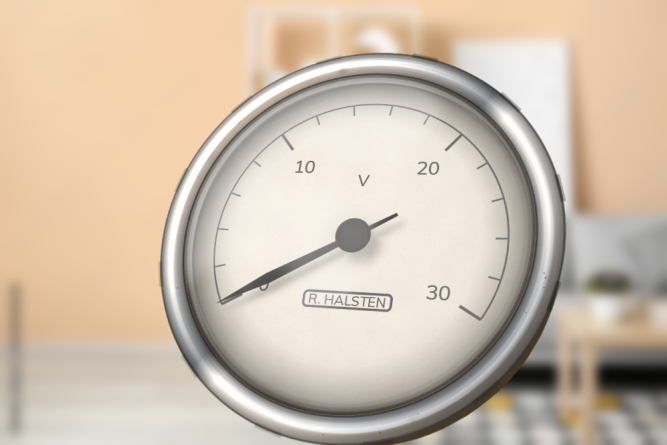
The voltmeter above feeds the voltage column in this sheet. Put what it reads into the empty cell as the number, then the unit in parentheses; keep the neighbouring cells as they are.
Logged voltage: 0 (V)
